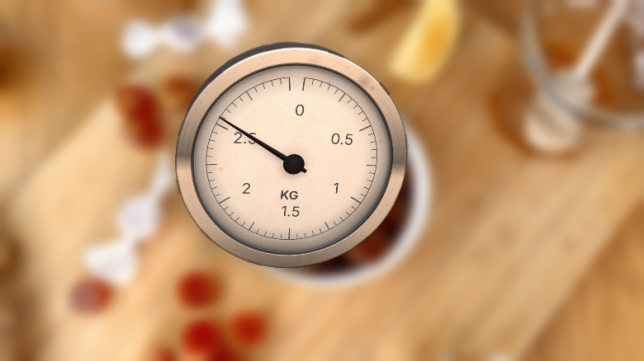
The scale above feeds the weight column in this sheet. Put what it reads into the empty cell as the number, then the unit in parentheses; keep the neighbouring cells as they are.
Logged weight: 2.55 (kg)
